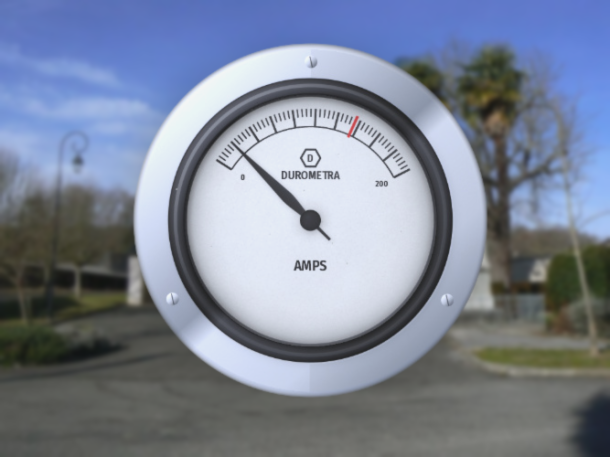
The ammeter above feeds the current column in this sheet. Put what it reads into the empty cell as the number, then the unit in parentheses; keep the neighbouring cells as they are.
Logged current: 20 (A)
